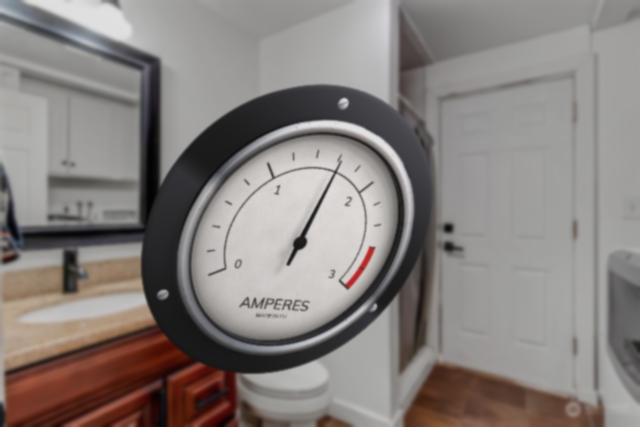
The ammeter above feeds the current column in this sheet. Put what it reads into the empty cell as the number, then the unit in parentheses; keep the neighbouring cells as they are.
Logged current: 1.6 (A)
